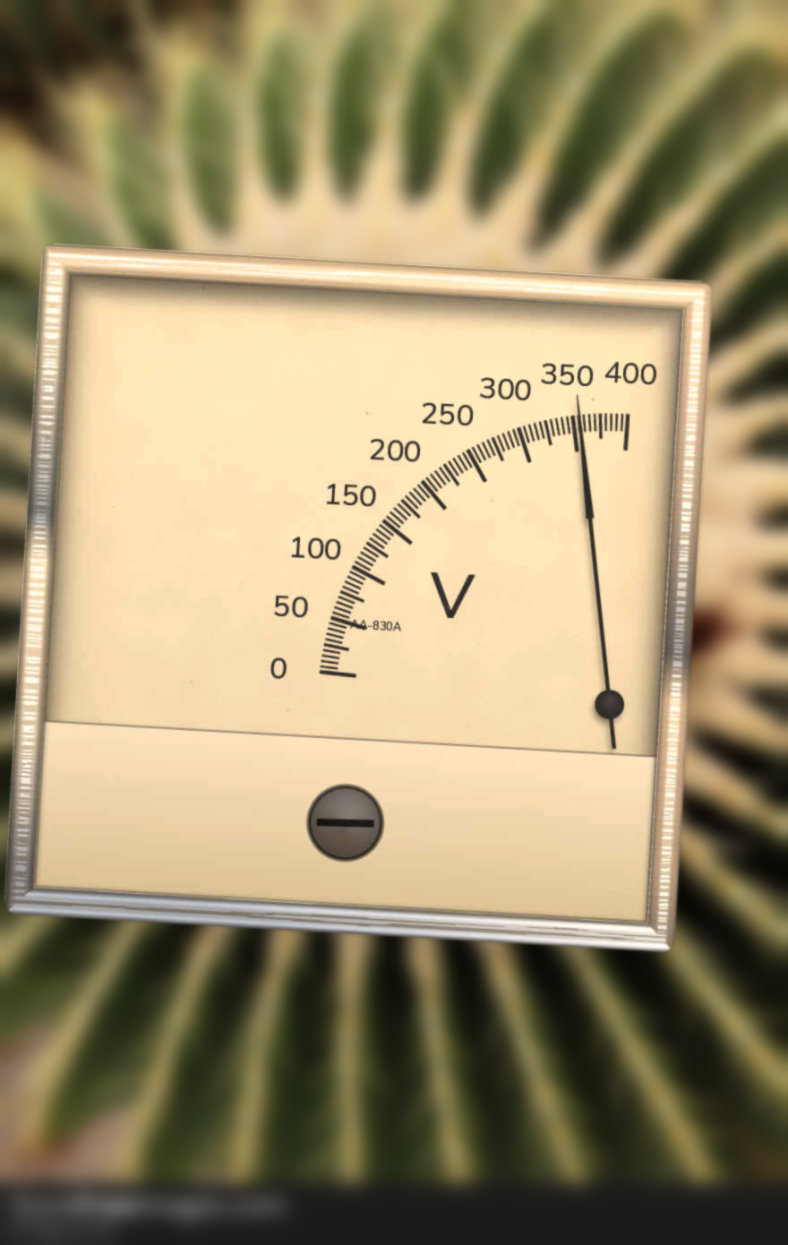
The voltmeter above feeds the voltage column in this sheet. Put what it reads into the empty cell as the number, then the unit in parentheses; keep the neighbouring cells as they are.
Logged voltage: 355 (V)
